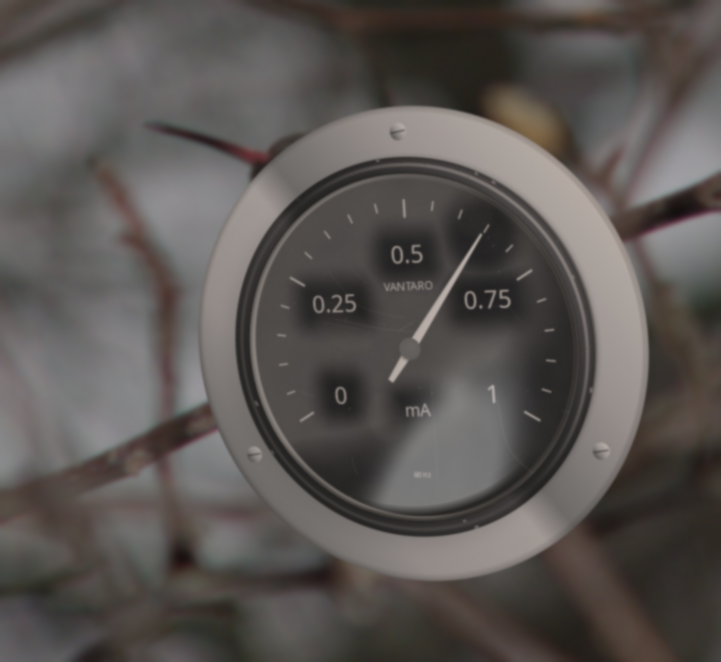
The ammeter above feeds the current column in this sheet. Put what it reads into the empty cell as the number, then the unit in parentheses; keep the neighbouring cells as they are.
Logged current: 0.65 (mA)
